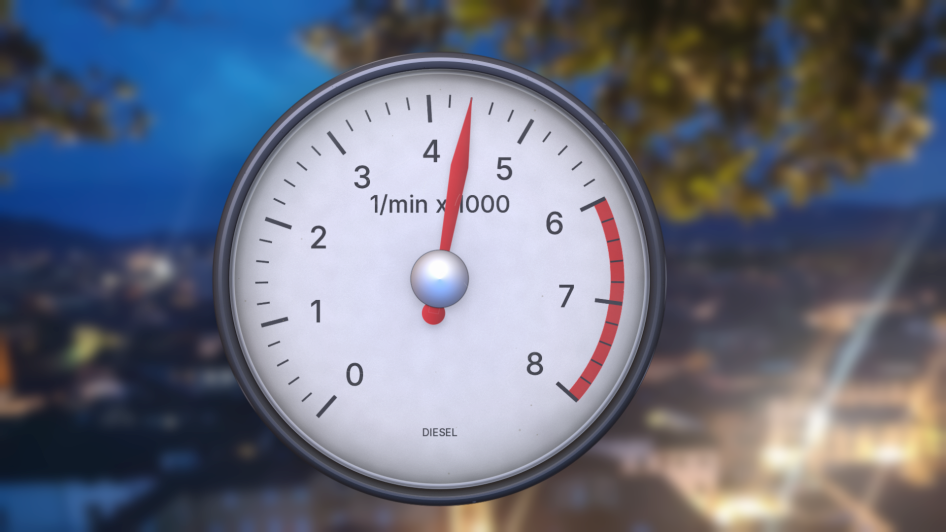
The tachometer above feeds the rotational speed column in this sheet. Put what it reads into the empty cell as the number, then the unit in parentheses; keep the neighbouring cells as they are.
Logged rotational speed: 4400 (rpm)
